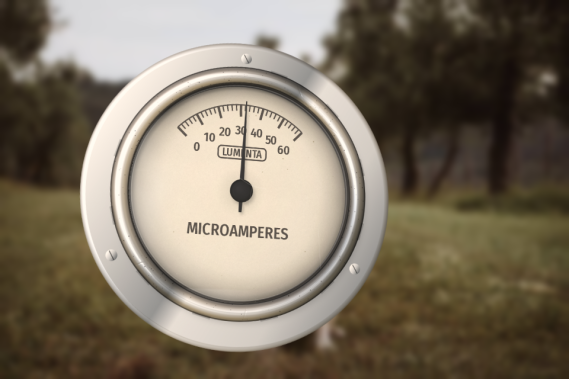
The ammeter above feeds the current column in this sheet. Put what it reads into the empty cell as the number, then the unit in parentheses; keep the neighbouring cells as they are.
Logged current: 32 (µA)
